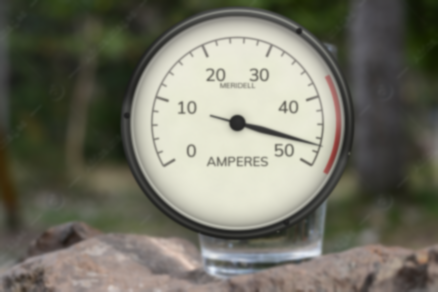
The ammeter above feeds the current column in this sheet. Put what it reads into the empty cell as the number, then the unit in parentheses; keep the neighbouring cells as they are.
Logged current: 47 (A)
